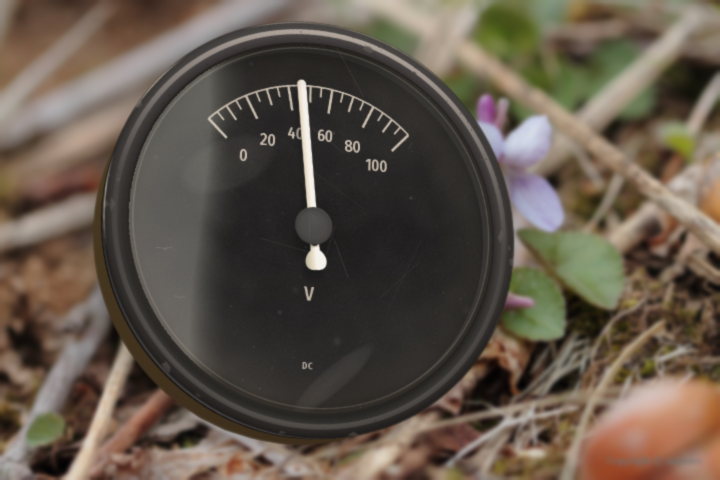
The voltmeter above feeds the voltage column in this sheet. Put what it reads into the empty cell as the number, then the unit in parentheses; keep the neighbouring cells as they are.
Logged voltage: 45 (V)
